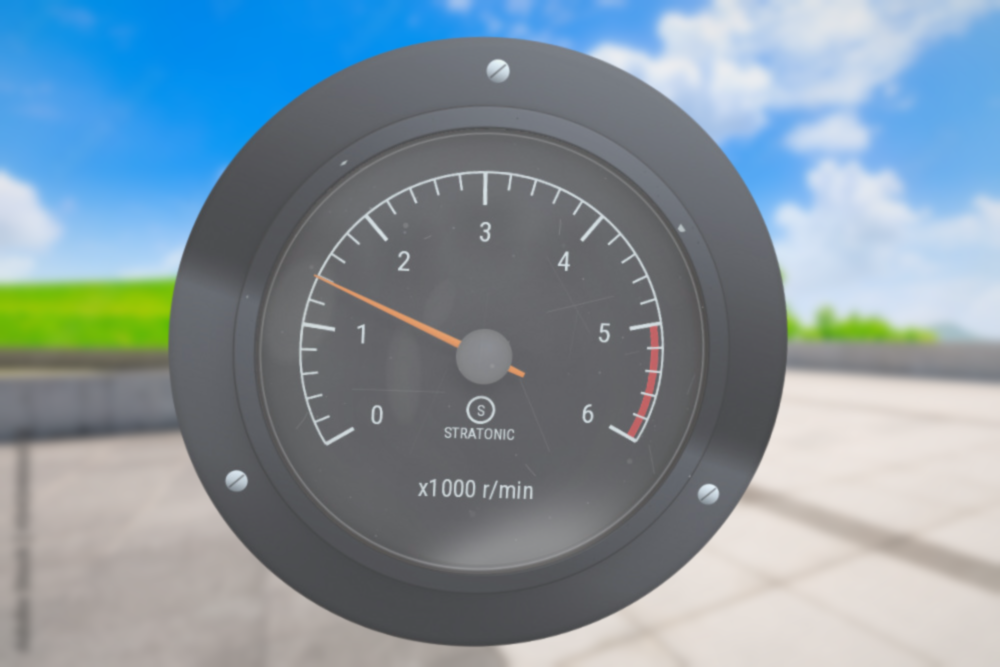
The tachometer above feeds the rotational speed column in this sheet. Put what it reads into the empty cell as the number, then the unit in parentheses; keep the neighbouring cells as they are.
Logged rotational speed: 1400 (rpm)
